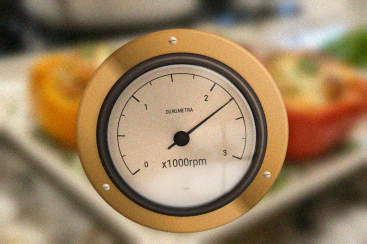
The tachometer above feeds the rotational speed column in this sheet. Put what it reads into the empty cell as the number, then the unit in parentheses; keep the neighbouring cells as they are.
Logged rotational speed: 2250 (rpm)
